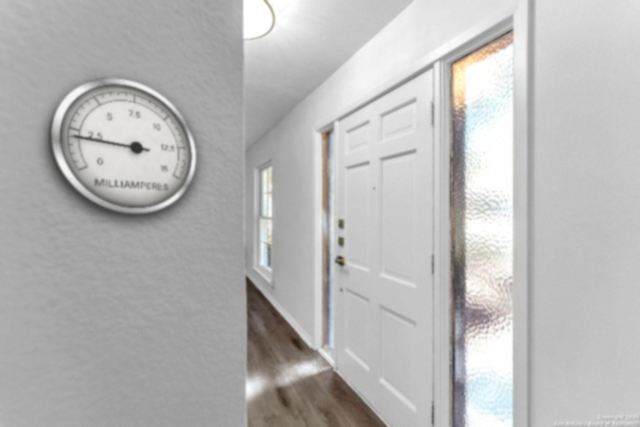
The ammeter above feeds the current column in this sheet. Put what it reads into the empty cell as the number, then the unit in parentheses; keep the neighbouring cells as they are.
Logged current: 2 (mA)
